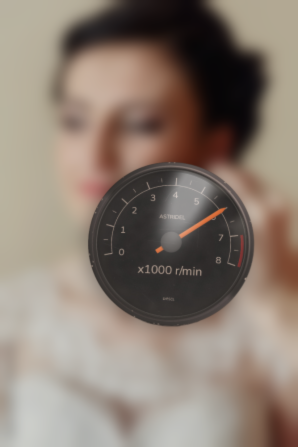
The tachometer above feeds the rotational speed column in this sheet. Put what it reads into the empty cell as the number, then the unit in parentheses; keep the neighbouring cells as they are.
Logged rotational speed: 6000 (rpm)
